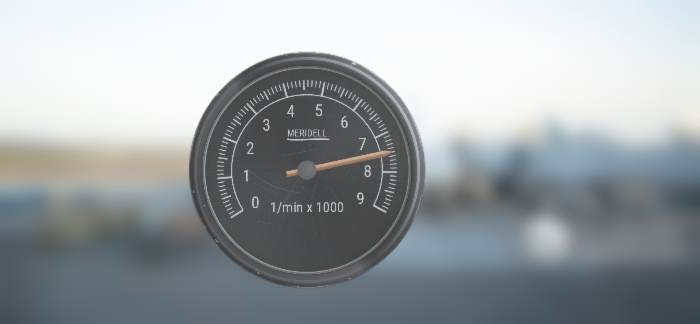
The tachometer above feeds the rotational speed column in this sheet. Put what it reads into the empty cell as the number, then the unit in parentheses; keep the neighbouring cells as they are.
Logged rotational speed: 7500 (rpm)
